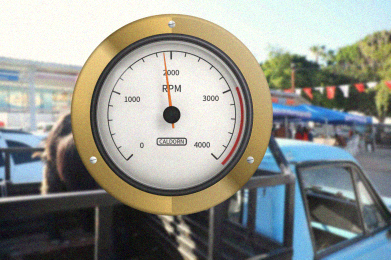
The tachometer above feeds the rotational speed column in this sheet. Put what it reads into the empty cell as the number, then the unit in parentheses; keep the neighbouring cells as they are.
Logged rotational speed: 1900 (rpm)
